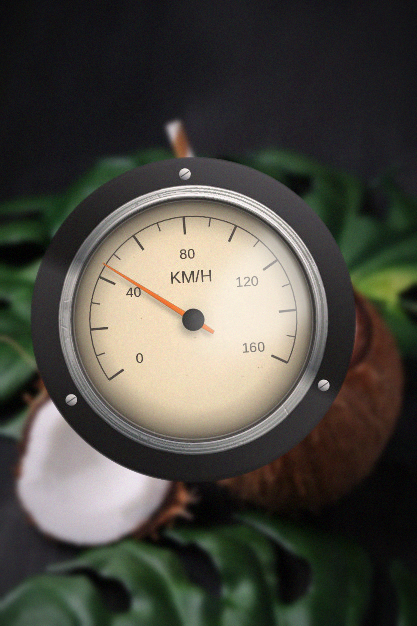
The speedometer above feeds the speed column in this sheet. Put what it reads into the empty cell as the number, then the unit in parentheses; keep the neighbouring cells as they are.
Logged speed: 45 (km/h)
